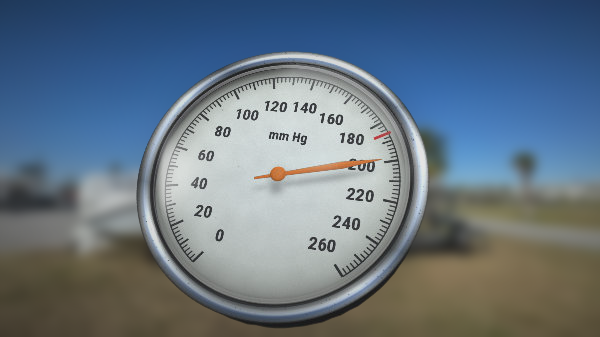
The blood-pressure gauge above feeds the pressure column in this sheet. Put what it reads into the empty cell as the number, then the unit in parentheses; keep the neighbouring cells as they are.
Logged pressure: 200 (mmHg)
